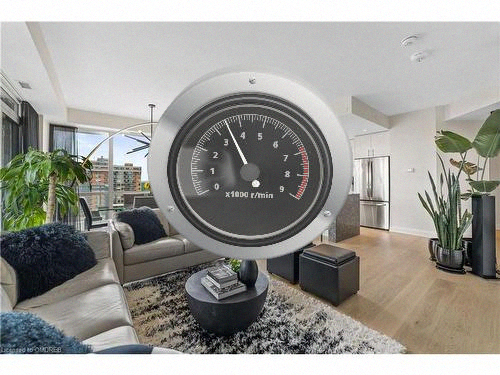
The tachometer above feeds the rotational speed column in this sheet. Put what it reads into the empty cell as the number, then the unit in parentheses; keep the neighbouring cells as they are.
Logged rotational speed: 3500 (rpm)
